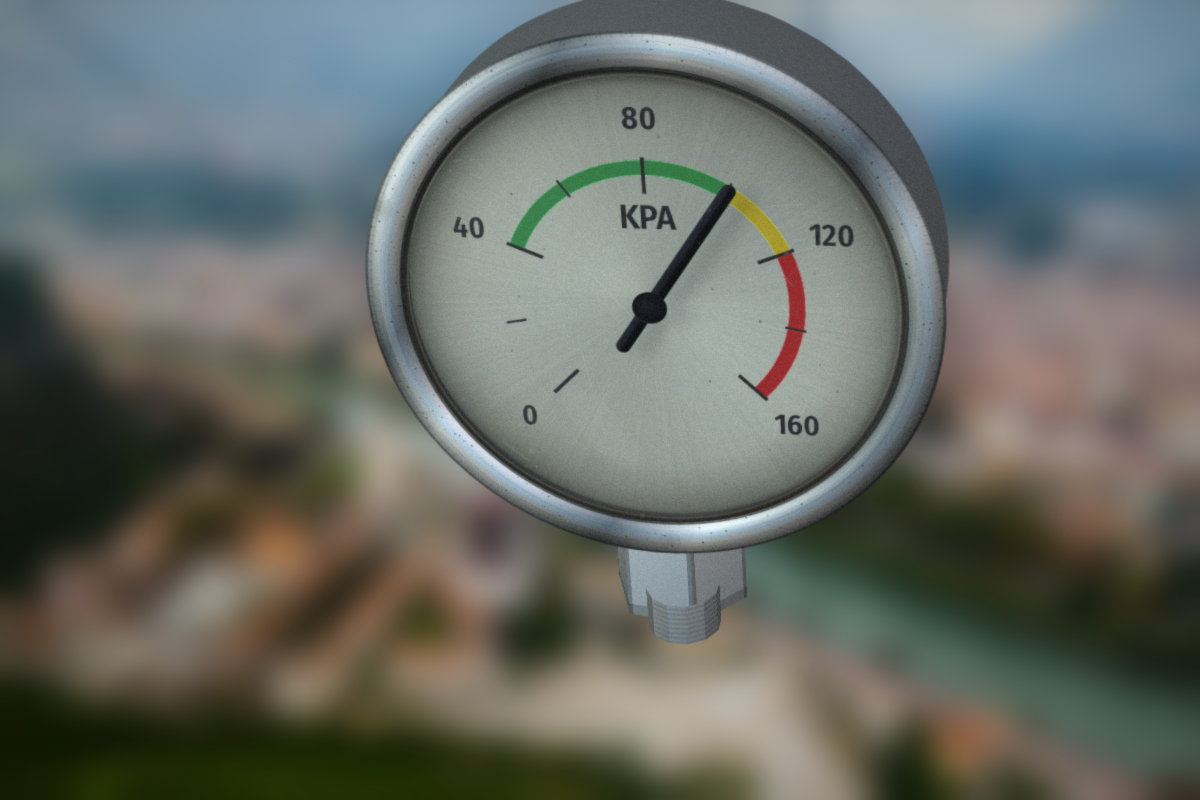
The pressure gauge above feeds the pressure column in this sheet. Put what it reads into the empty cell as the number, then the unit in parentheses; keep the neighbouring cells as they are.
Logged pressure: 100 (kPa)
